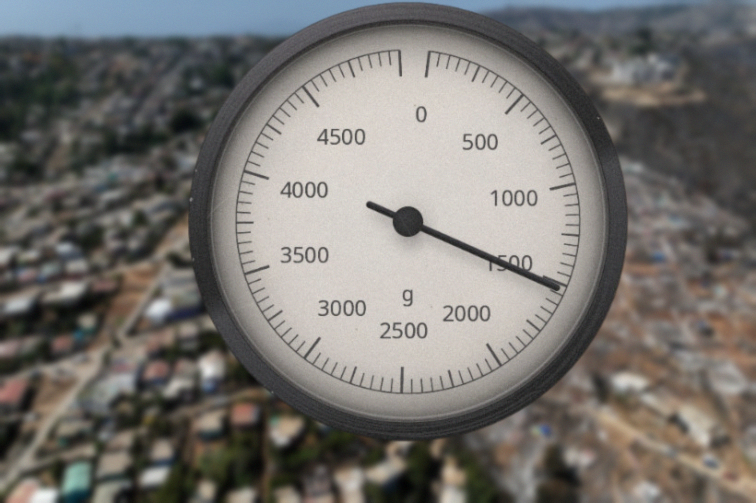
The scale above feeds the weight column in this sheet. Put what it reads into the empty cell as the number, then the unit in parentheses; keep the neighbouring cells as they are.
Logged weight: 1525 (g)
